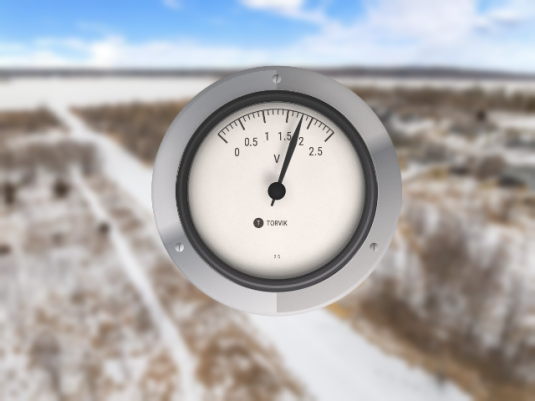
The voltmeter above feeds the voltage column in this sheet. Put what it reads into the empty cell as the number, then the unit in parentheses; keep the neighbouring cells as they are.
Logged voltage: 1.8 (V)
